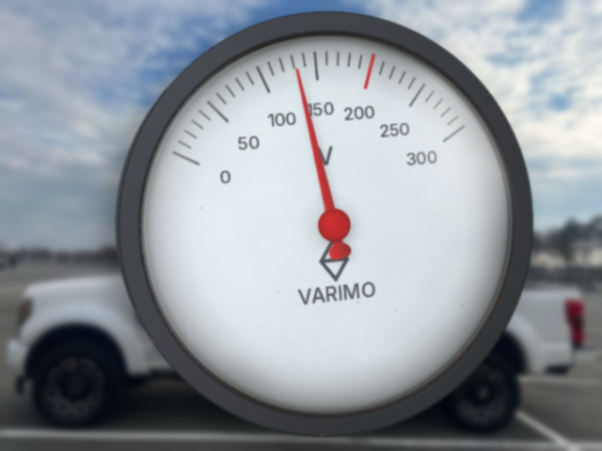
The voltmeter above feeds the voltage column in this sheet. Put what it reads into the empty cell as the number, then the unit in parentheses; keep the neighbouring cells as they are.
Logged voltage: 130 (V)
